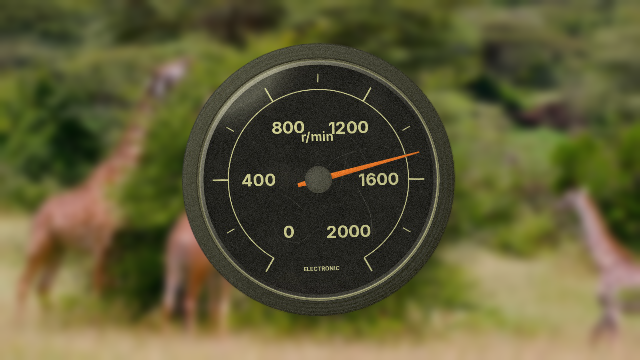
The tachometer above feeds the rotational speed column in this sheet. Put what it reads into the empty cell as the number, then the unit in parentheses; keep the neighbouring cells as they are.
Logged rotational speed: 1500 (rpm)
